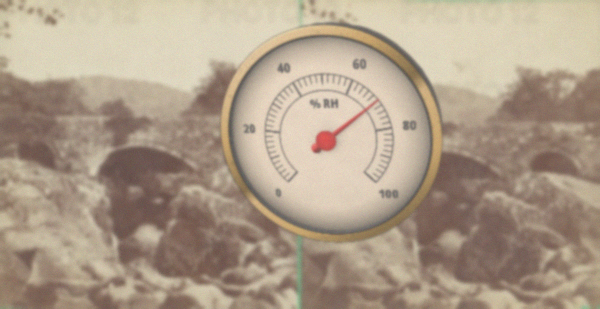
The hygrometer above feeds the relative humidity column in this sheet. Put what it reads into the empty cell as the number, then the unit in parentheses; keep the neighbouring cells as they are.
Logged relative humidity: 70 (%)
